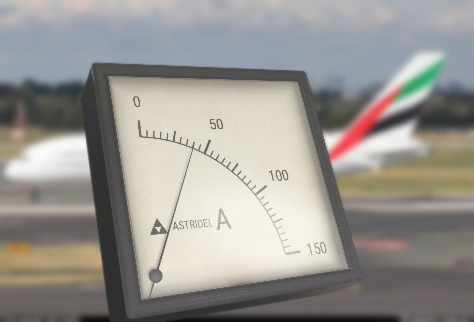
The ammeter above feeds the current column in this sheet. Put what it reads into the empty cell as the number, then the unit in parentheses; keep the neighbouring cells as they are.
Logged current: 40 (A)
